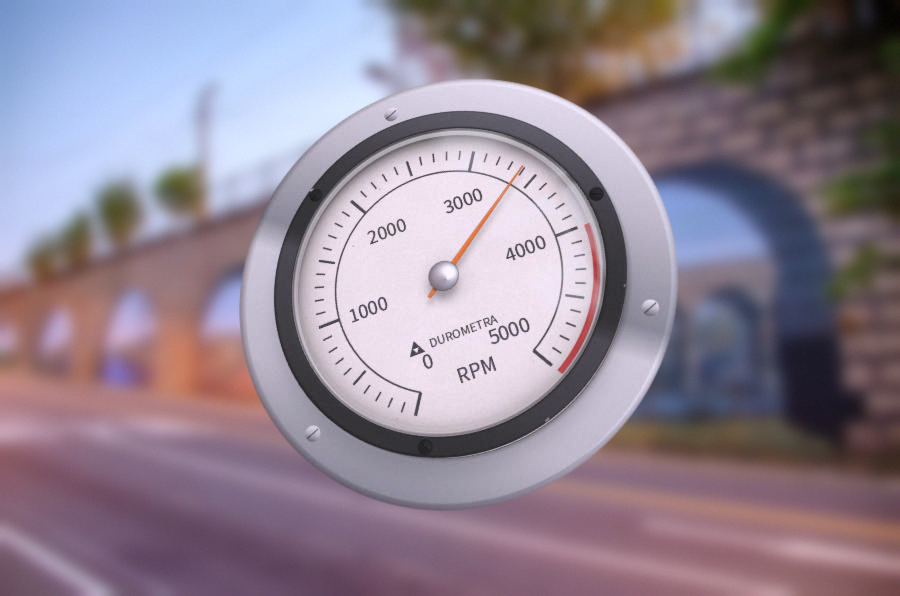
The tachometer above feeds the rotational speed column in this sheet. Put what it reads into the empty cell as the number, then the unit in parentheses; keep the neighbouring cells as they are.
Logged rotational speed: 3400 (rpm)
